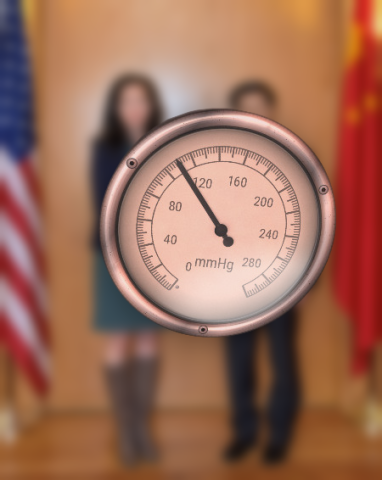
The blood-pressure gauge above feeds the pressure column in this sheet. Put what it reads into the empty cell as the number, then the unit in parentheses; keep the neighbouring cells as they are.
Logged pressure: 110 (mmHg)
